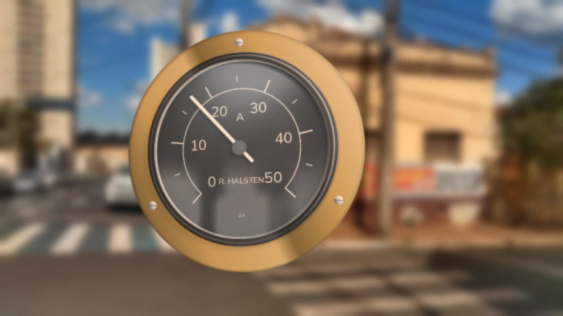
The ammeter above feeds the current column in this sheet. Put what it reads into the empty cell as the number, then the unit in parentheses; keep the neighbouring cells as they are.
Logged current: 17.5 (A)
